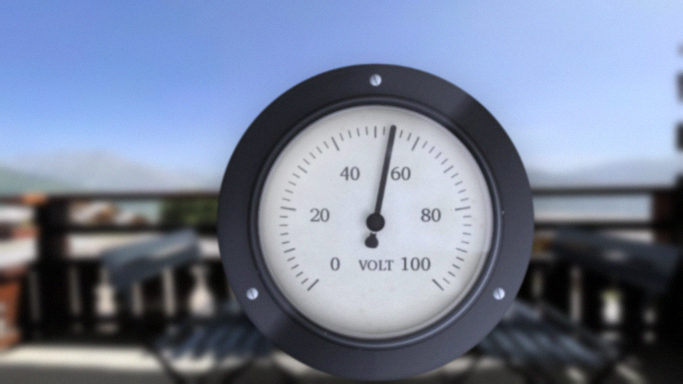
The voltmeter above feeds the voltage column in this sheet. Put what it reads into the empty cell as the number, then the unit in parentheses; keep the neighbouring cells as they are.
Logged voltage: 54 (V)
